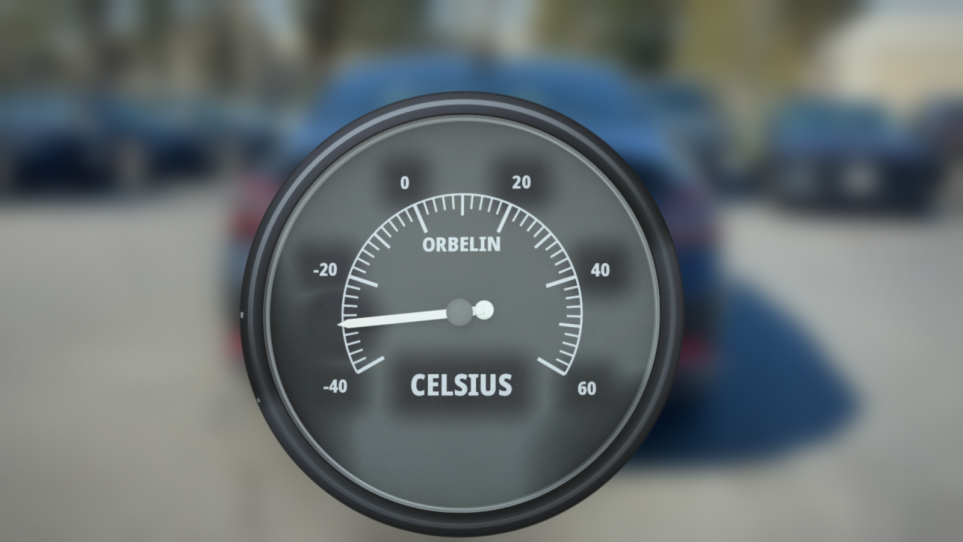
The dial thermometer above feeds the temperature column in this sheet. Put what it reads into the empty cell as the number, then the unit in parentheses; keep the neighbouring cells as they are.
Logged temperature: -30 (°C)
